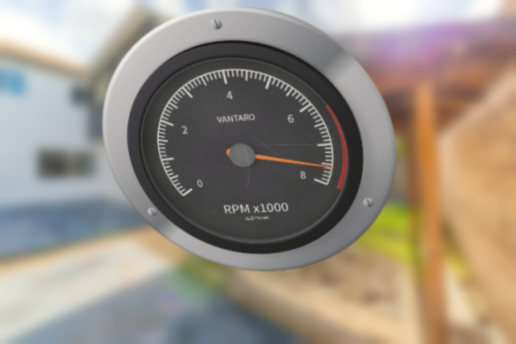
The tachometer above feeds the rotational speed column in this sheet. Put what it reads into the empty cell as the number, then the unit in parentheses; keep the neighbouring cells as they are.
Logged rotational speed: 7500 (rpm)
